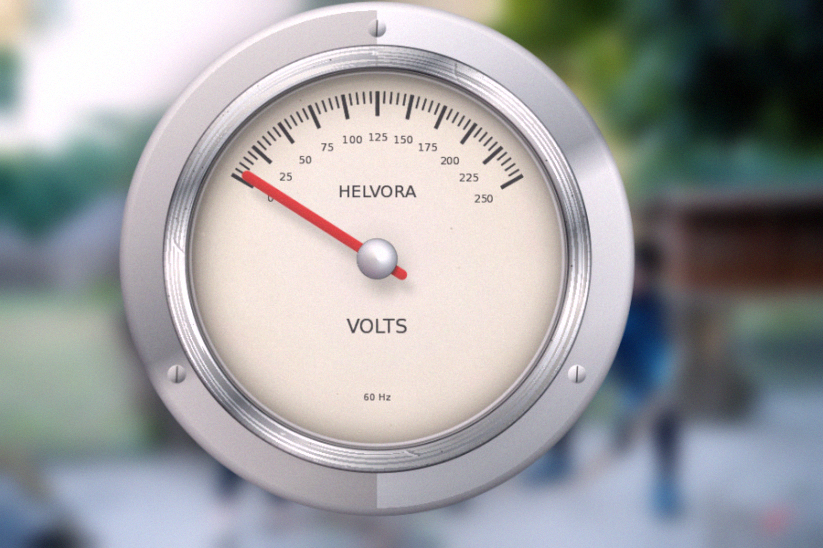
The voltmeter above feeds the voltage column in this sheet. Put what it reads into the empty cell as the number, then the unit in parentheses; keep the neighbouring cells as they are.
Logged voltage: 5 (V)
